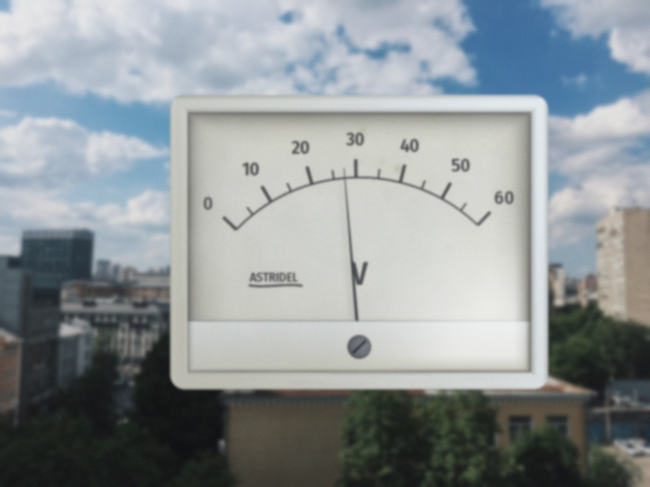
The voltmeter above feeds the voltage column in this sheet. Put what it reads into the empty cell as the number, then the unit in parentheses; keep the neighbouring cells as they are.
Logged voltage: 27.5 (V)
